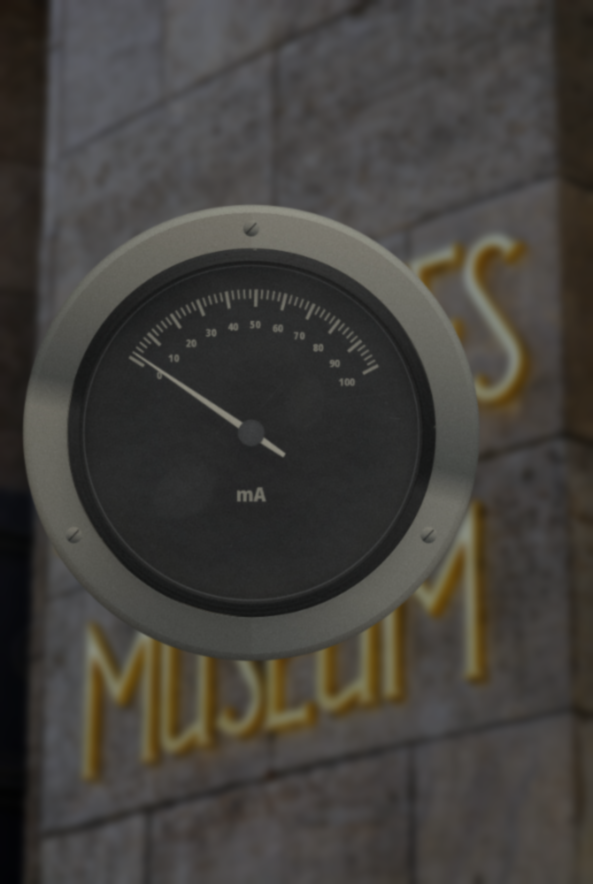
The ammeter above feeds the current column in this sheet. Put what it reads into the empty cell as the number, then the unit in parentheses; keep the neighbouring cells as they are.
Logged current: 2 (mA)
